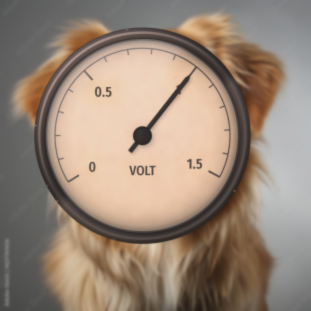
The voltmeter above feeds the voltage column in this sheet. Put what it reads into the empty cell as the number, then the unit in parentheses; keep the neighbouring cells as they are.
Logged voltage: 1 (V)
